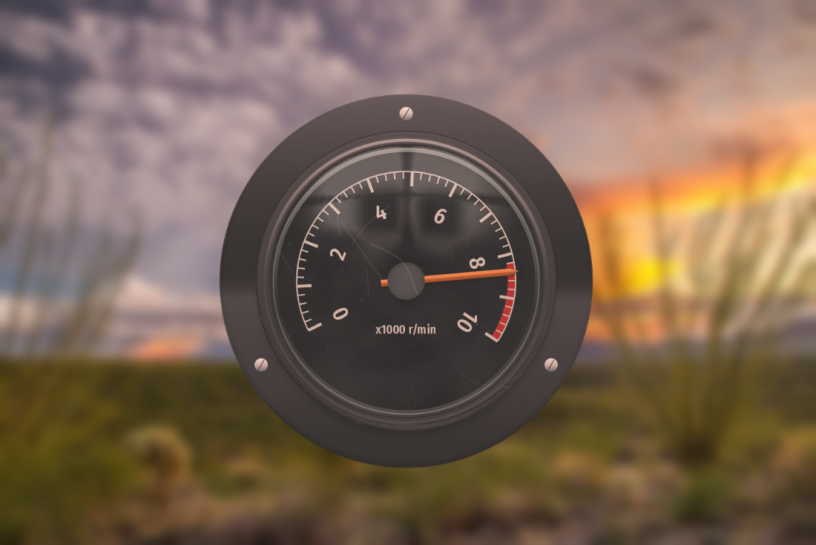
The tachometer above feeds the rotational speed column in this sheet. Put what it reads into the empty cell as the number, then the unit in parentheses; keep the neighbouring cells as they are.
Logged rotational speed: 8400 (rpm)
